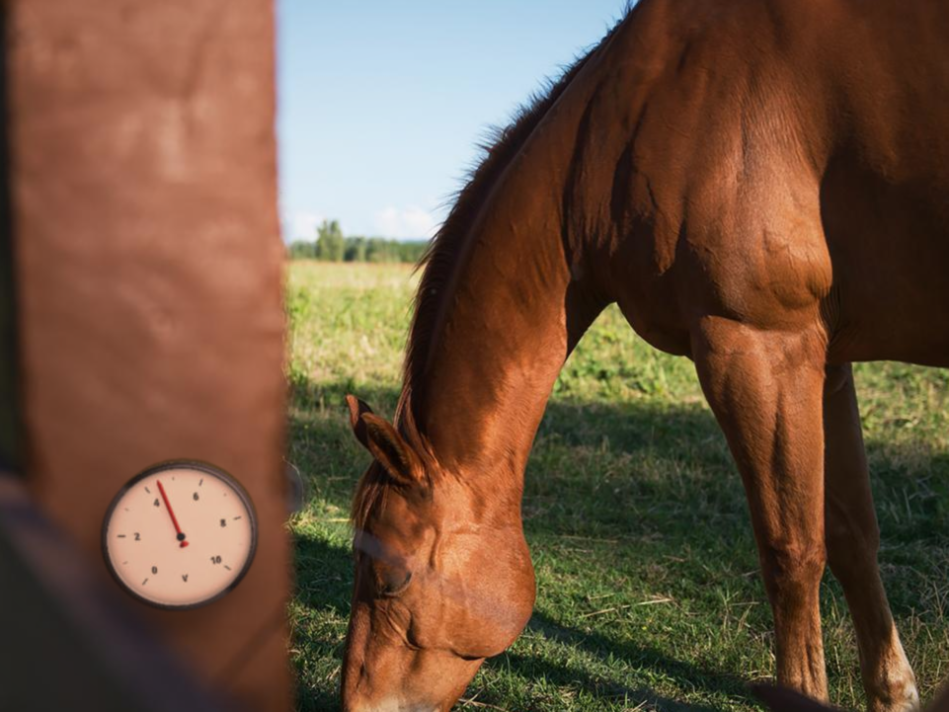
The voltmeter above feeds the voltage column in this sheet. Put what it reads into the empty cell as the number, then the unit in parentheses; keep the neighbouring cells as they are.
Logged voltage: 4.5 (V)
